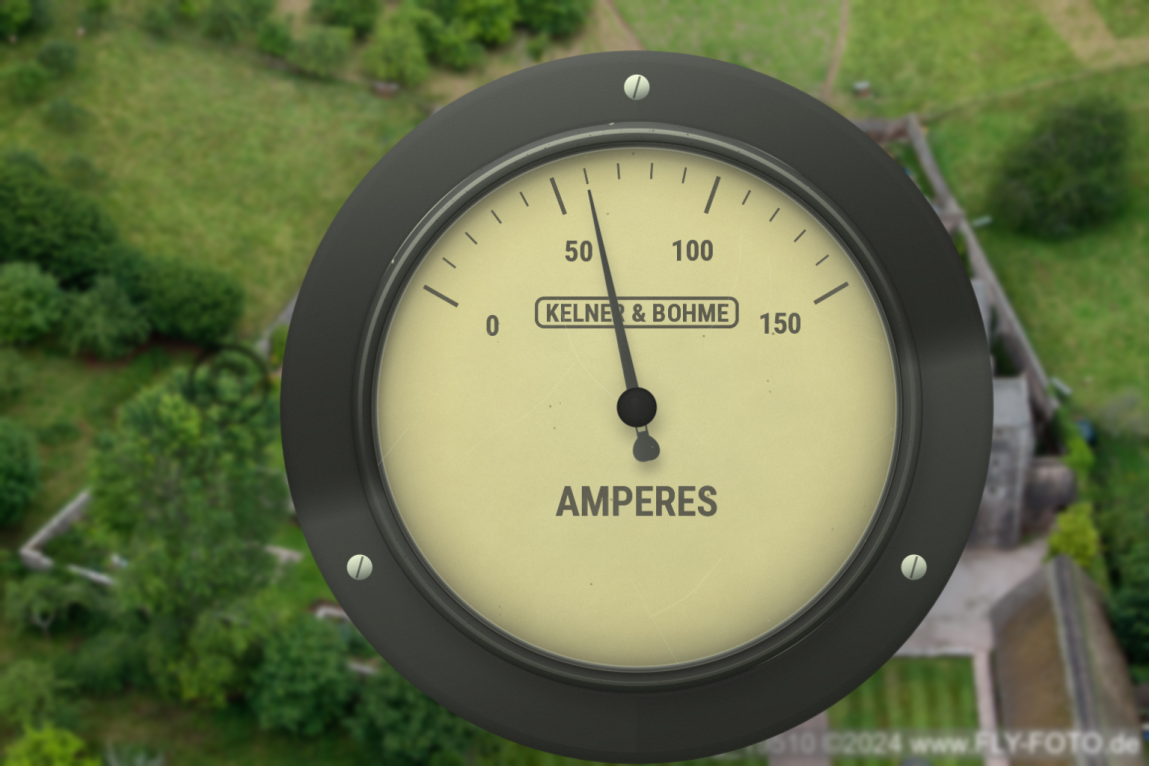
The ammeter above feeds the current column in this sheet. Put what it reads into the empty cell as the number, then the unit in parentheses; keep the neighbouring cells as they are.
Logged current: 60 (A)
